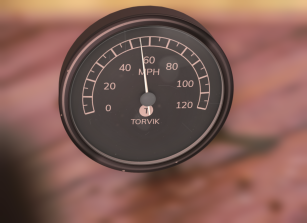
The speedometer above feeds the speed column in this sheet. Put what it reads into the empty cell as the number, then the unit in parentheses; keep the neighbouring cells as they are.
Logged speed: 55 (mph)
